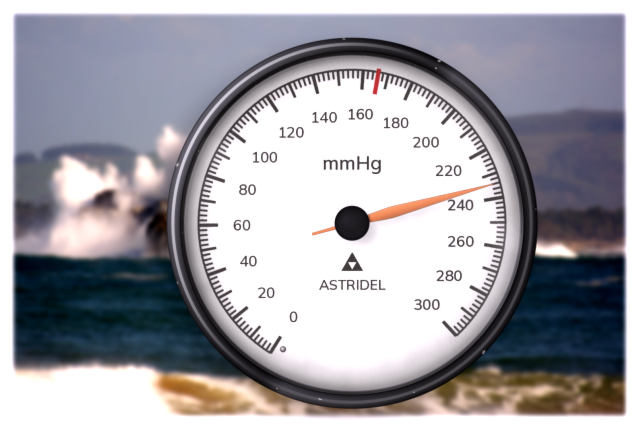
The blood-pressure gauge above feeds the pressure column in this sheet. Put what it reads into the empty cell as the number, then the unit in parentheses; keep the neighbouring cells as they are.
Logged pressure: 234 (mmHg)
